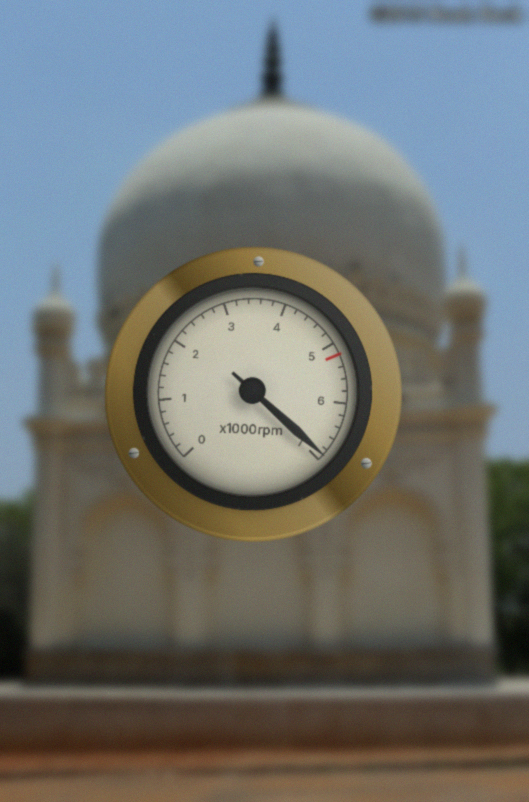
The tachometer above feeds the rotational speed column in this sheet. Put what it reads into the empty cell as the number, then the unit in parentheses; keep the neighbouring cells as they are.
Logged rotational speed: 6900 (rpm)
